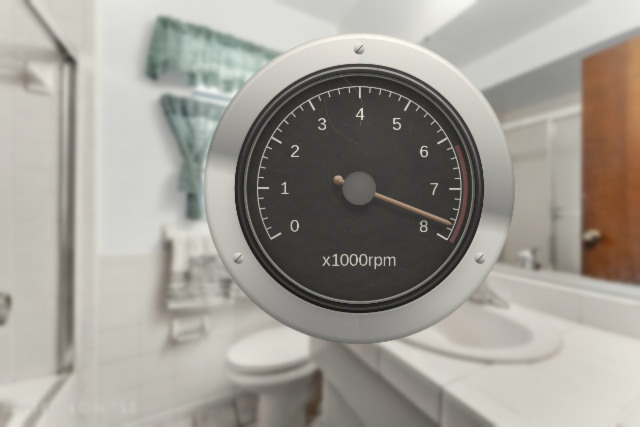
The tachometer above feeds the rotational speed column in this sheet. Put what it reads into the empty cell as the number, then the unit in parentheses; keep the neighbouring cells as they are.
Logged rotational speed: 7700 (rpm)
